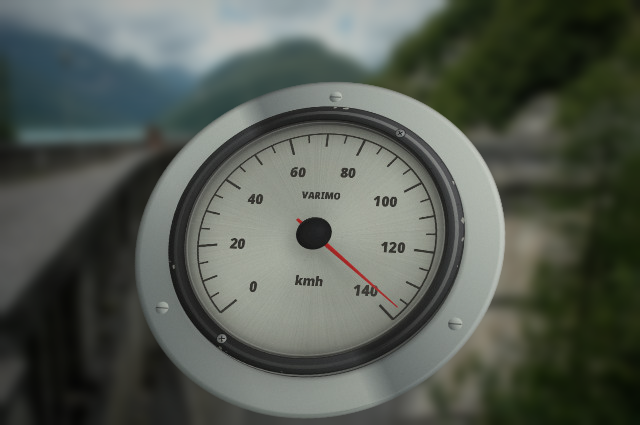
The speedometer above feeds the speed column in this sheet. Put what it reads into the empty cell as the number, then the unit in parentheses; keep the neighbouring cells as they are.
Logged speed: 137.5 (km/h)
